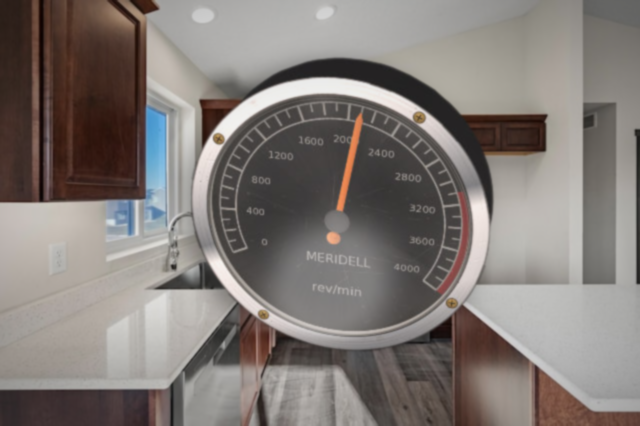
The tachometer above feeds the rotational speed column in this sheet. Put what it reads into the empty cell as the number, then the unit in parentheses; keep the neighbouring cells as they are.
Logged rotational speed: 2100 (rpm)
